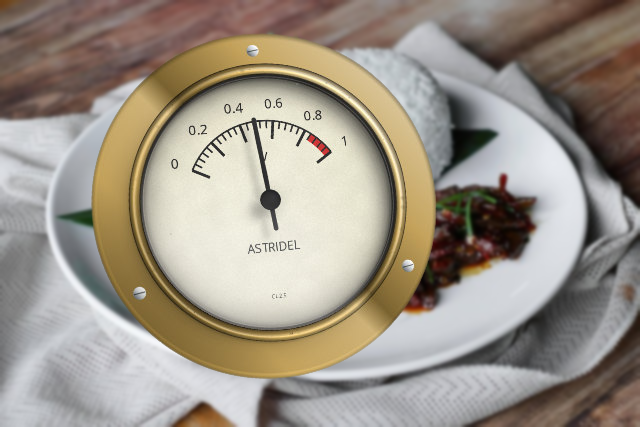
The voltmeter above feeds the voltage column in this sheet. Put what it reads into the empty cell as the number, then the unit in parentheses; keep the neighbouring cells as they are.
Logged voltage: 0.48 (V)
